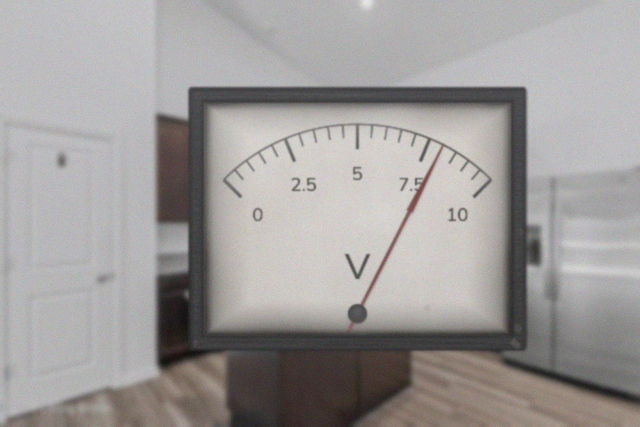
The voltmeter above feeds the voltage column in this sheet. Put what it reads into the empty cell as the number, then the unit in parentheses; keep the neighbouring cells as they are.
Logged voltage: 8 (V)
